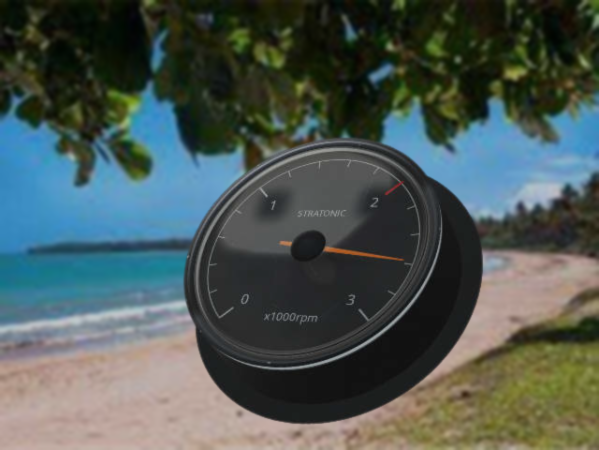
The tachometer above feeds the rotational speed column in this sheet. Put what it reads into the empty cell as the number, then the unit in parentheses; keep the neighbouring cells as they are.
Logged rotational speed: 2600 (rpm)
